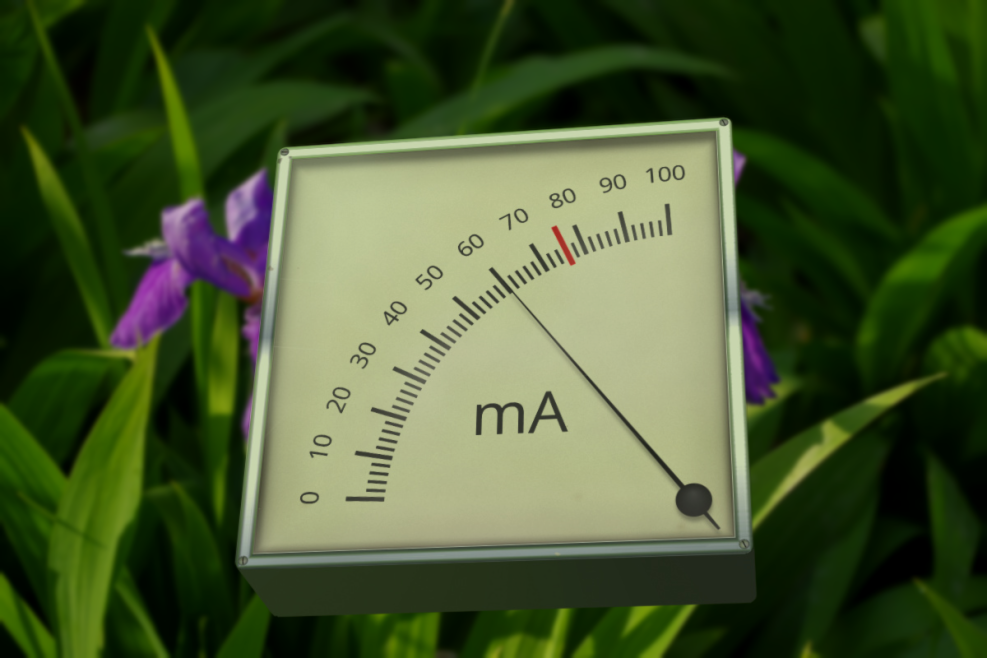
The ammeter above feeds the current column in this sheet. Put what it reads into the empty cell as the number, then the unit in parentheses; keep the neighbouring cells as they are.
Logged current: 60 (mA)
